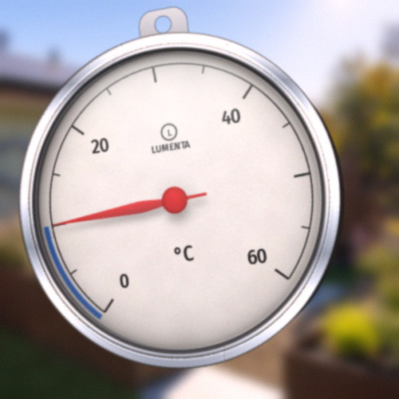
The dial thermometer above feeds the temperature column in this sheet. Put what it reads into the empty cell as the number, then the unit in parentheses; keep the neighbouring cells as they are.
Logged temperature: 10 (°C)
